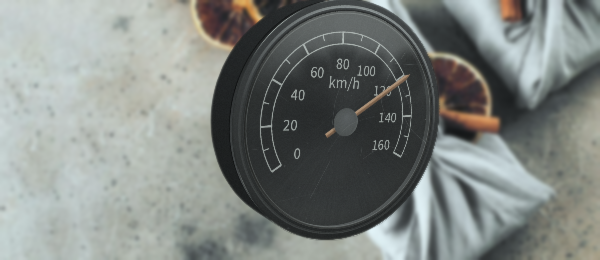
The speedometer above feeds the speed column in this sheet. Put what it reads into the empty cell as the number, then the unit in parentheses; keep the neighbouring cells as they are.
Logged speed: 120 (km/h)
